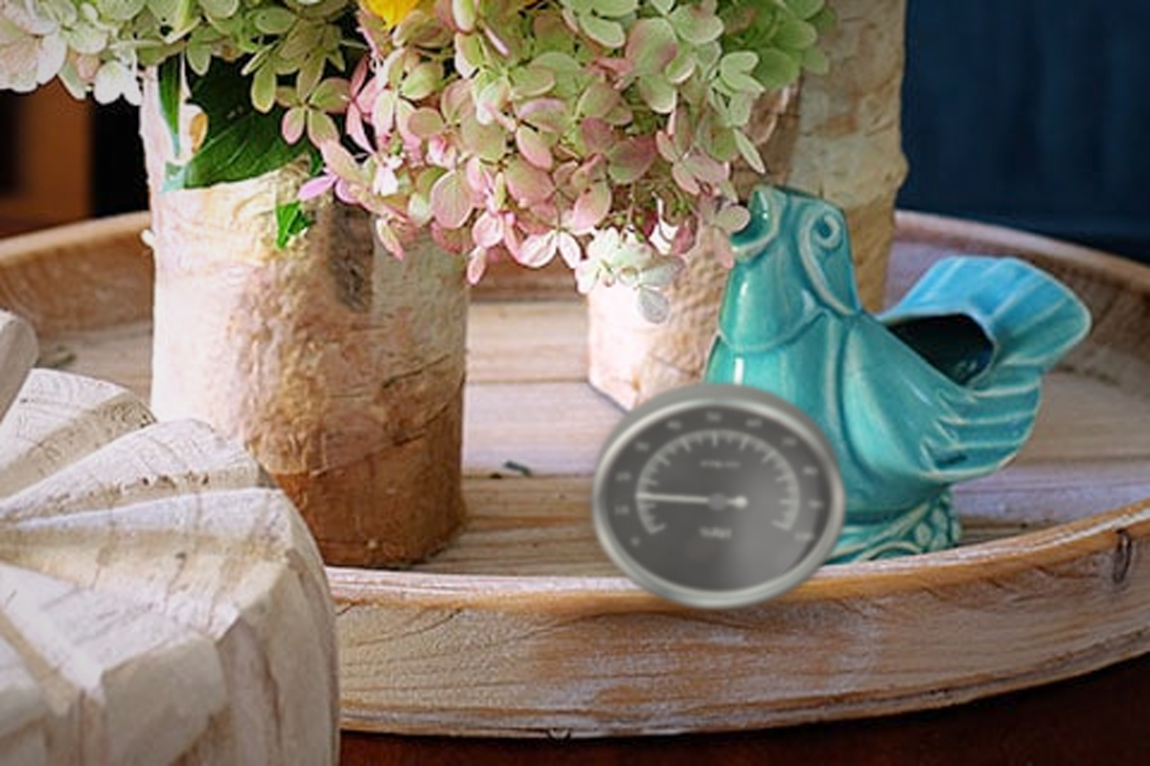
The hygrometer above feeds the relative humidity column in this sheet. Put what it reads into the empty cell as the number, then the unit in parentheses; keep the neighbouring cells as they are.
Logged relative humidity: 15 (%)
